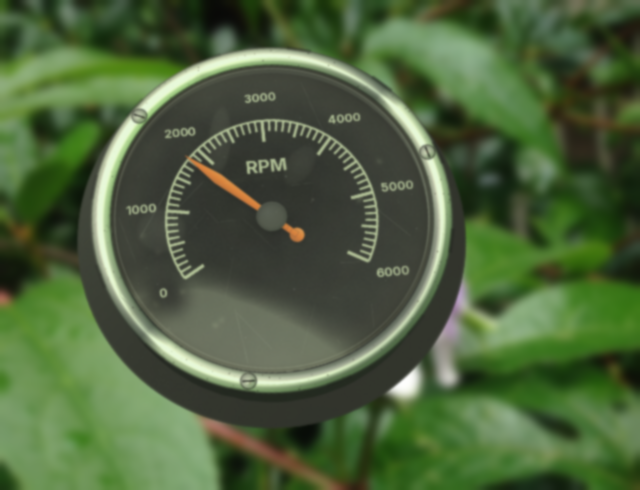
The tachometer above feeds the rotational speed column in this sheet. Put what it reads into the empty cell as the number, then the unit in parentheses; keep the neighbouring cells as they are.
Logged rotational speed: 1800 (rpm)
